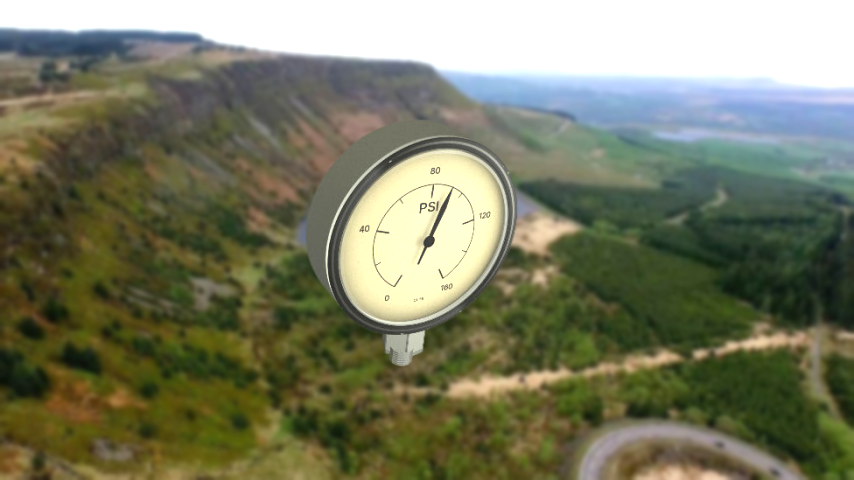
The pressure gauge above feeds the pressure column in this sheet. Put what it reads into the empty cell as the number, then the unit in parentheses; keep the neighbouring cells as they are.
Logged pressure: 90 (psi)
